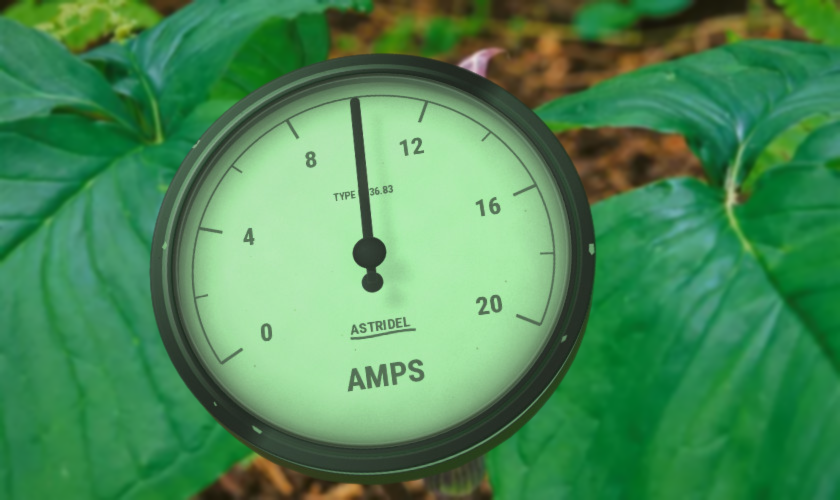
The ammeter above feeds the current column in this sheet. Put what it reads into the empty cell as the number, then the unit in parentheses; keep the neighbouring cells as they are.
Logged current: 10 (A)
